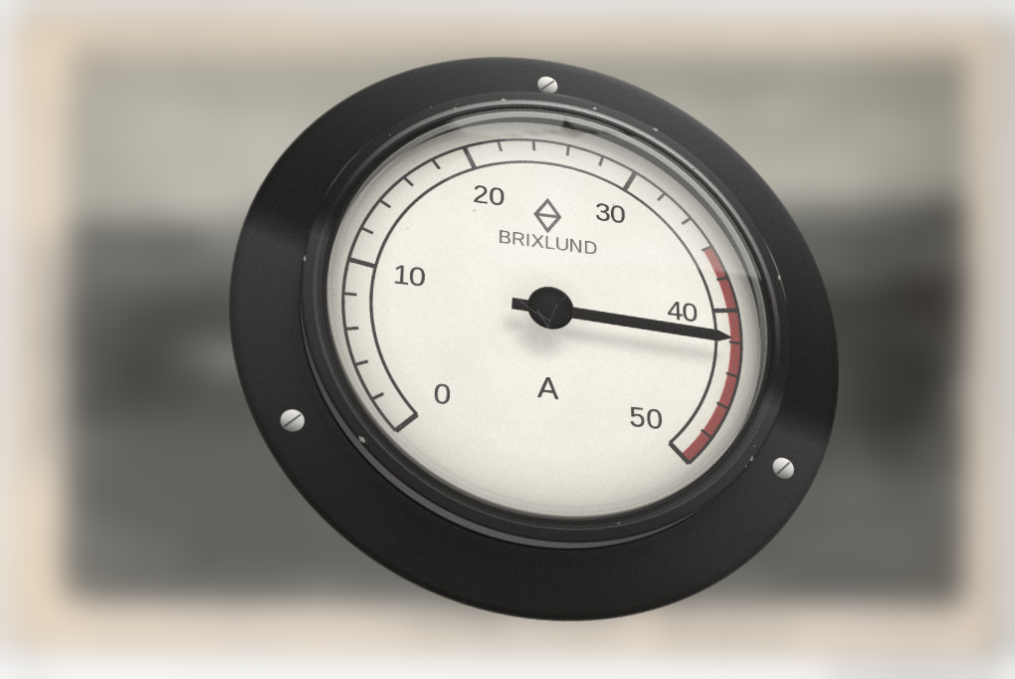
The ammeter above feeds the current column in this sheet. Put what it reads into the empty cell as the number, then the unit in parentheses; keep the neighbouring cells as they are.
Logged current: 42 (A)
